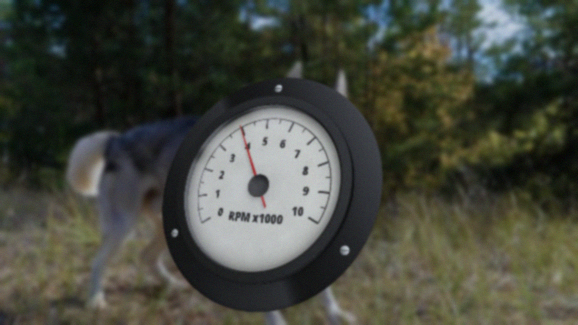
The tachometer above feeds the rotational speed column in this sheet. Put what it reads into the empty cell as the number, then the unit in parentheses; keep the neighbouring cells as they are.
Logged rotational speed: 4000 (rpm)
